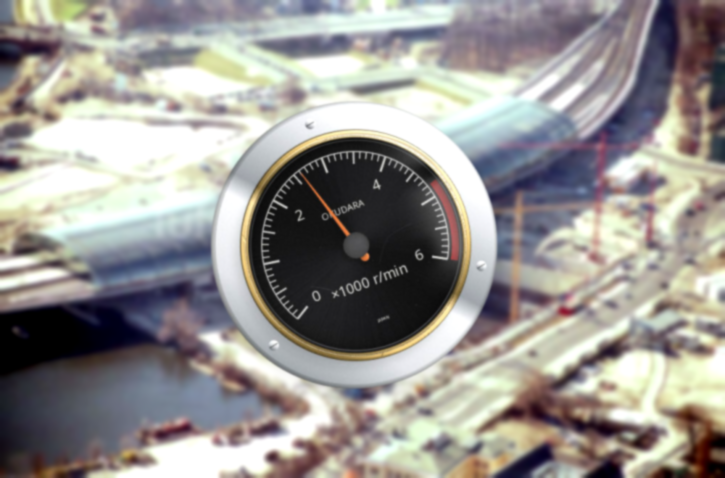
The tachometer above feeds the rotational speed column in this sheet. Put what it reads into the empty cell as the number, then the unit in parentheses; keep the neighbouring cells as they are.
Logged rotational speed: 2600 (rpm)
